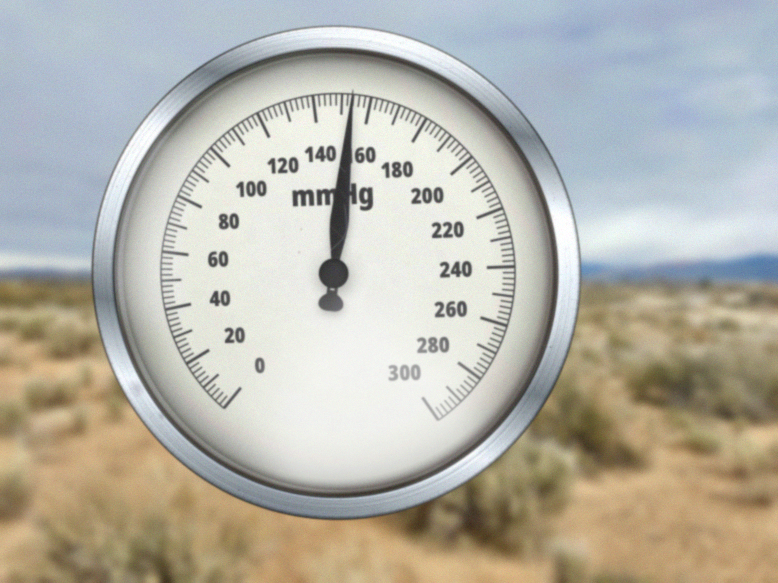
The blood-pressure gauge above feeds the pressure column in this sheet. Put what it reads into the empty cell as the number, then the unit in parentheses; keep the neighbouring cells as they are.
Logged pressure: 154 (mmHg)
